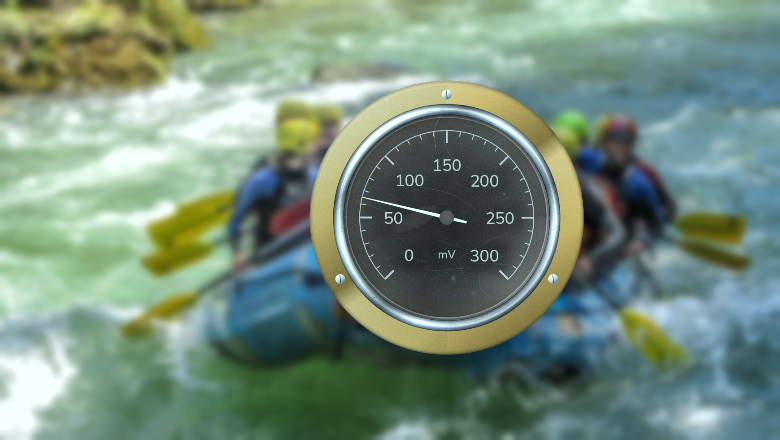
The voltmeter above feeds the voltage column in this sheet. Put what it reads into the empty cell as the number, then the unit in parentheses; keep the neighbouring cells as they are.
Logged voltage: 65 (mV)
